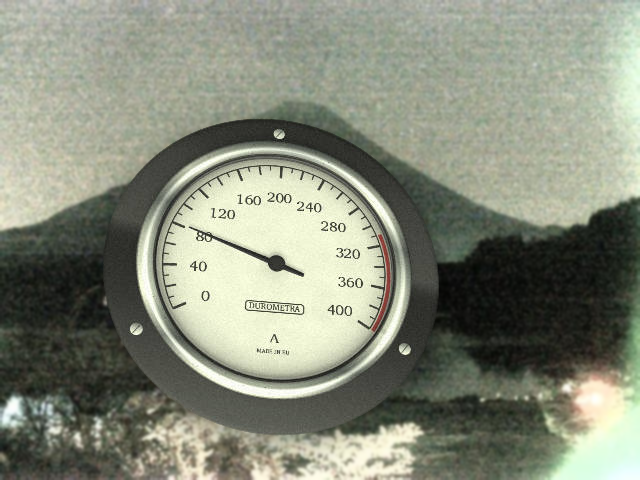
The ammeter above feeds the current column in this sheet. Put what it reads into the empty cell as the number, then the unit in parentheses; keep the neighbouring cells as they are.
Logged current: 80 (A)
